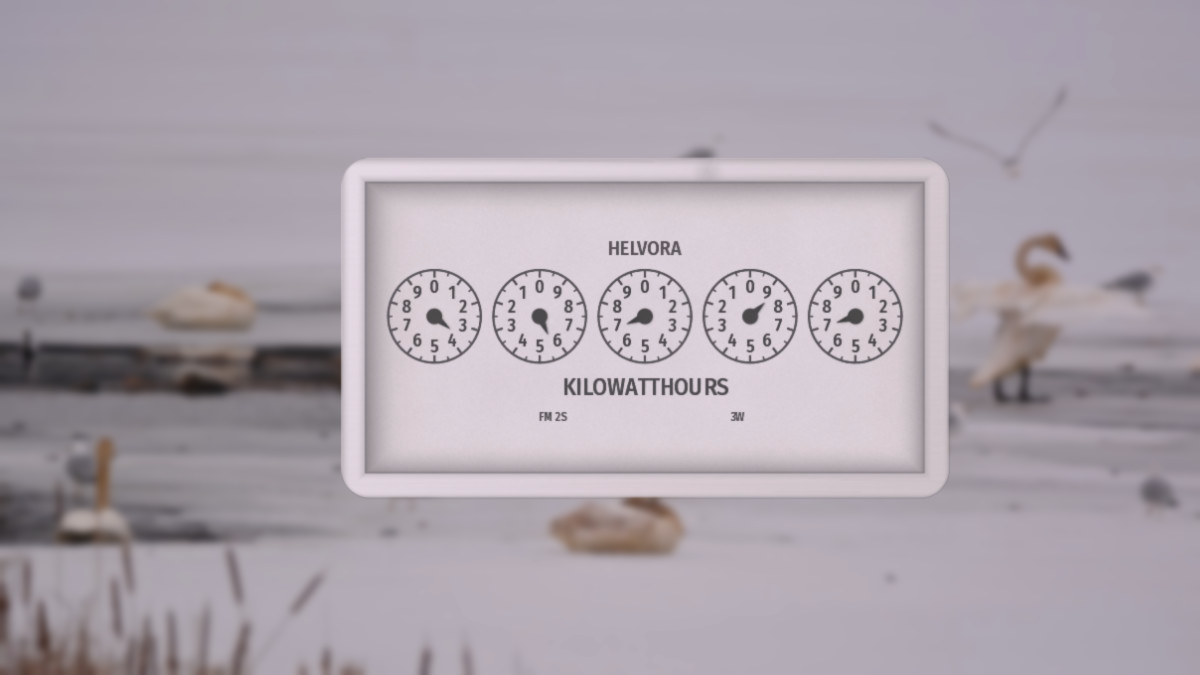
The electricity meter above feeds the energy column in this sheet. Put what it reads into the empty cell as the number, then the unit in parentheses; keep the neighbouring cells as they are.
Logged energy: 35687 (kWh)
